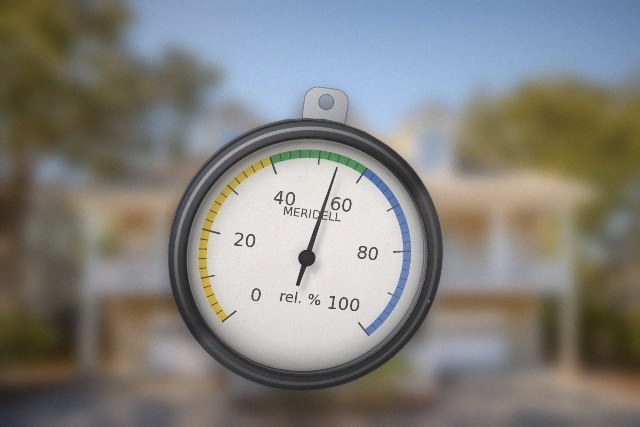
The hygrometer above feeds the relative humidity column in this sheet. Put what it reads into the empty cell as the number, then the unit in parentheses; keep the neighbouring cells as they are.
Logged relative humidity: 54 (%)
